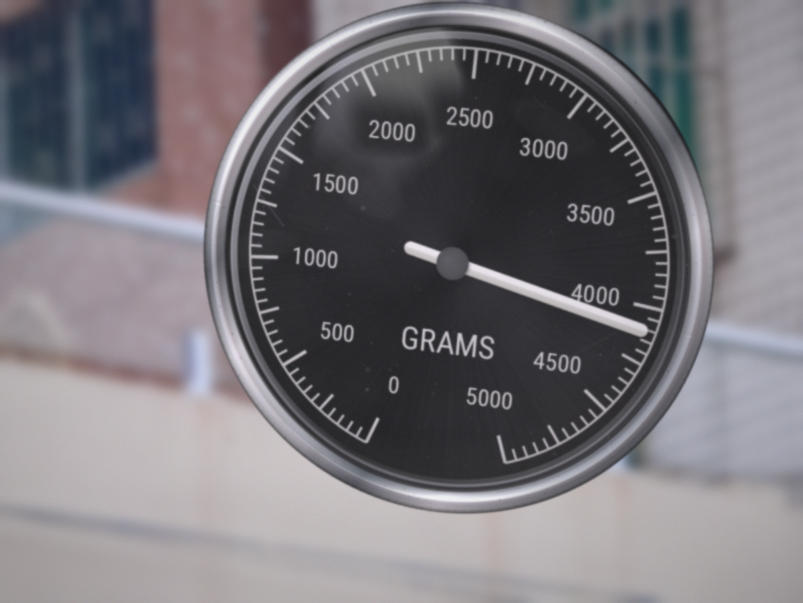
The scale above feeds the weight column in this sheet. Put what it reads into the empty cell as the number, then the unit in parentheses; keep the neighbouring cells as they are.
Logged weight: 4100 (g)
